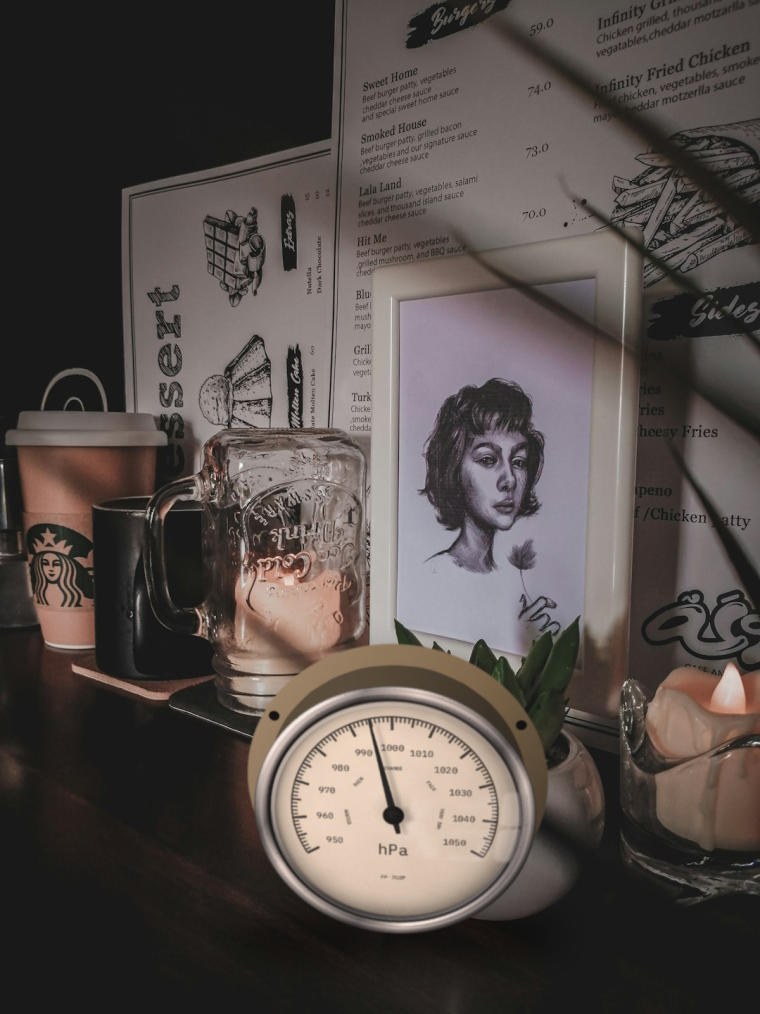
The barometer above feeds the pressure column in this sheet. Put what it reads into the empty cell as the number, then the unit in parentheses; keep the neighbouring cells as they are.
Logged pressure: 995 (hPa)
